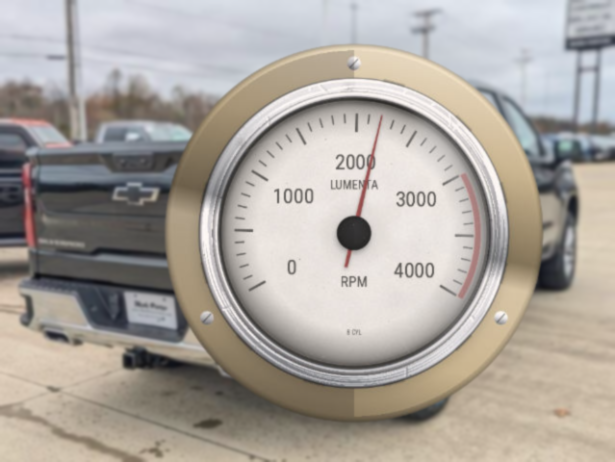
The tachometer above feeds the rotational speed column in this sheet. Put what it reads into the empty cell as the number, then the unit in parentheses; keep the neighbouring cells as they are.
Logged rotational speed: 2200 (rpm)
